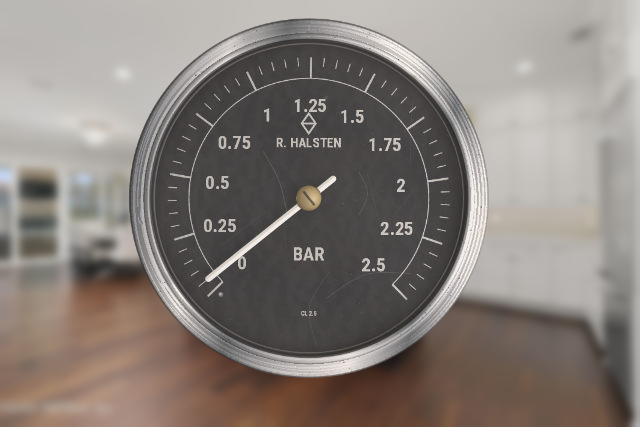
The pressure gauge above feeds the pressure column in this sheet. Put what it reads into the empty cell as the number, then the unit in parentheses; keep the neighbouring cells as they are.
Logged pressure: 0.05 (bar)
